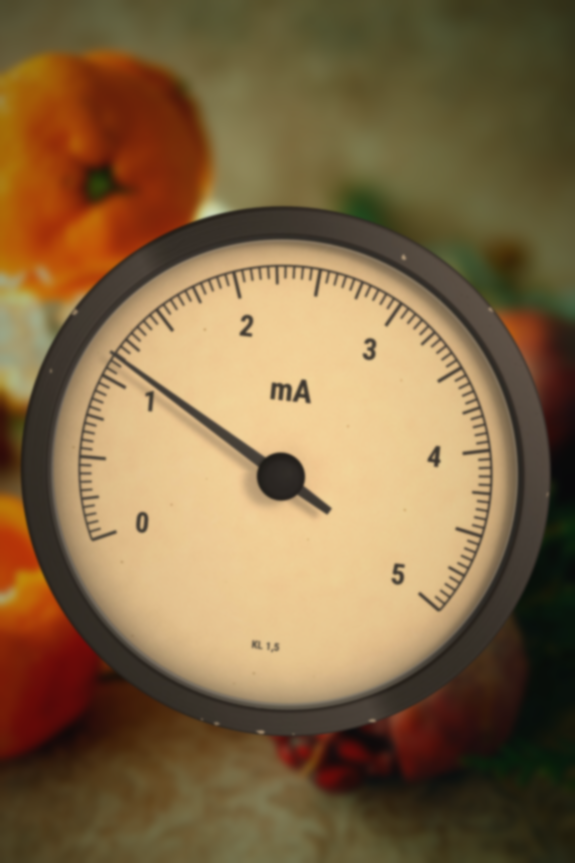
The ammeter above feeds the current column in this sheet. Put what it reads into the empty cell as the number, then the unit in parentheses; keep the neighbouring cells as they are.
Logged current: 1.15 (mA)
